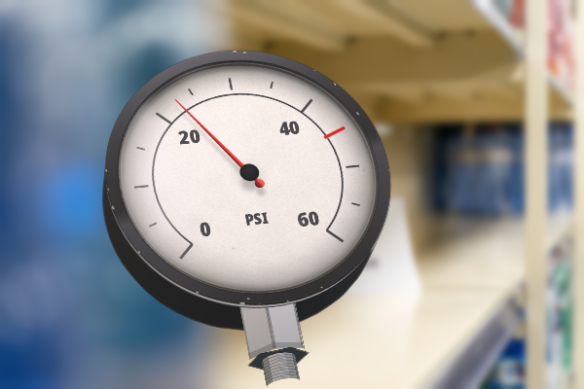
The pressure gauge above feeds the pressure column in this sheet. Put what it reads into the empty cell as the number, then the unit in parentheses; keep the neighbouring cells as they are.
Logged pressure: 22.5 (psi)
